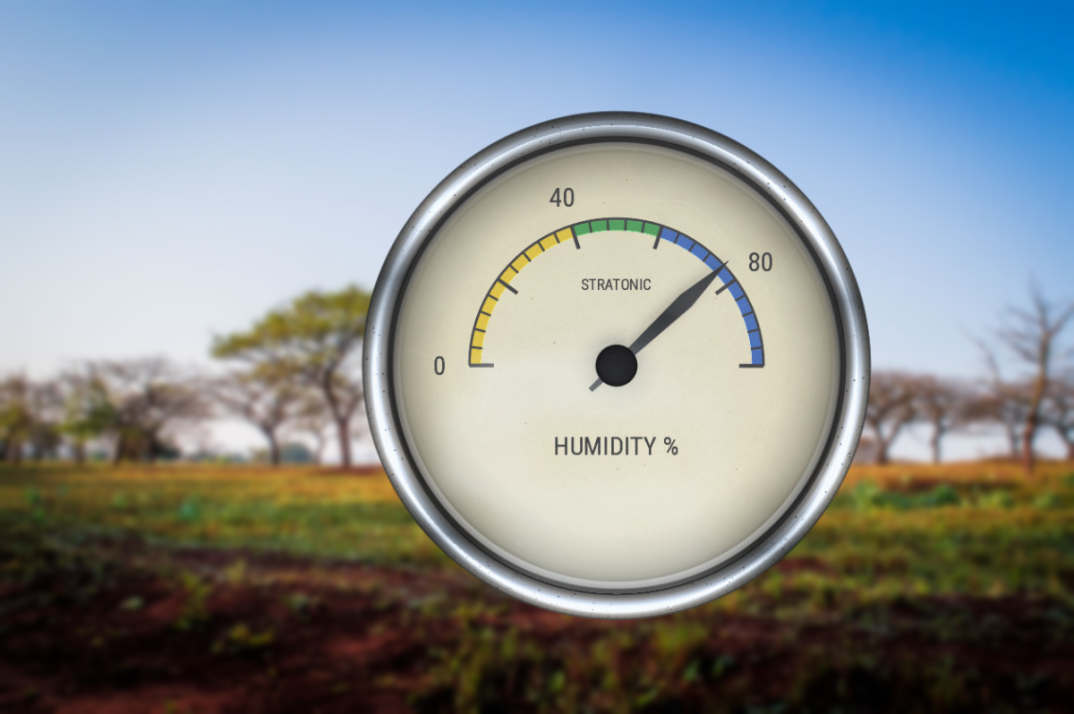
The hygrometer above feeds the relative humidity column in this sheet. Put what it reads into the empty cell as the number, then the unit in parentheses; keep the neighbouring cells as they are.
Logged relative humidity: 76 (%)
